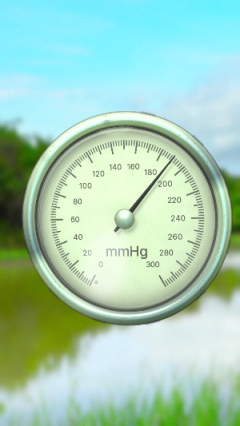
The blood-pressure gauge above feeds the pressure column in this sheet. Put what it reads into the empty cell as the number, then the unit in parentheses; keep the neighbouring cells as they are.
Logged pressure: 190 (mmHg)
